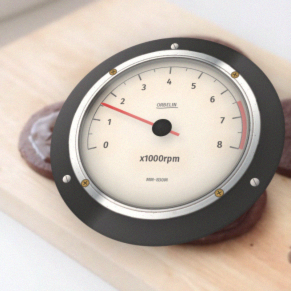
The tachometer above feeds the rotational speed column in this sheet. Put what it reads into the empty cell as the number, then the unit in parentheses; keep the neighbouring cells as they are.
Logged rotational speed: 1500 (rpm)
